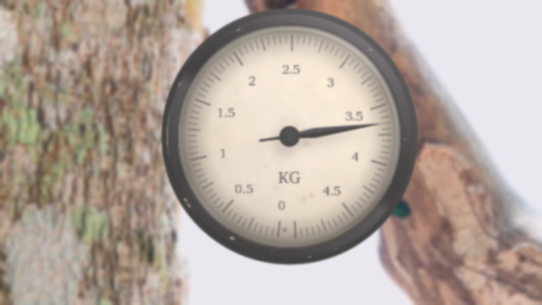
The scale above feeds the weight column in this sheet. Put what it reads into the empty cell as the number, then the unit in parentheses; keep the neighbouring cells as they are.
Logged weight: 3.65 (kg)
